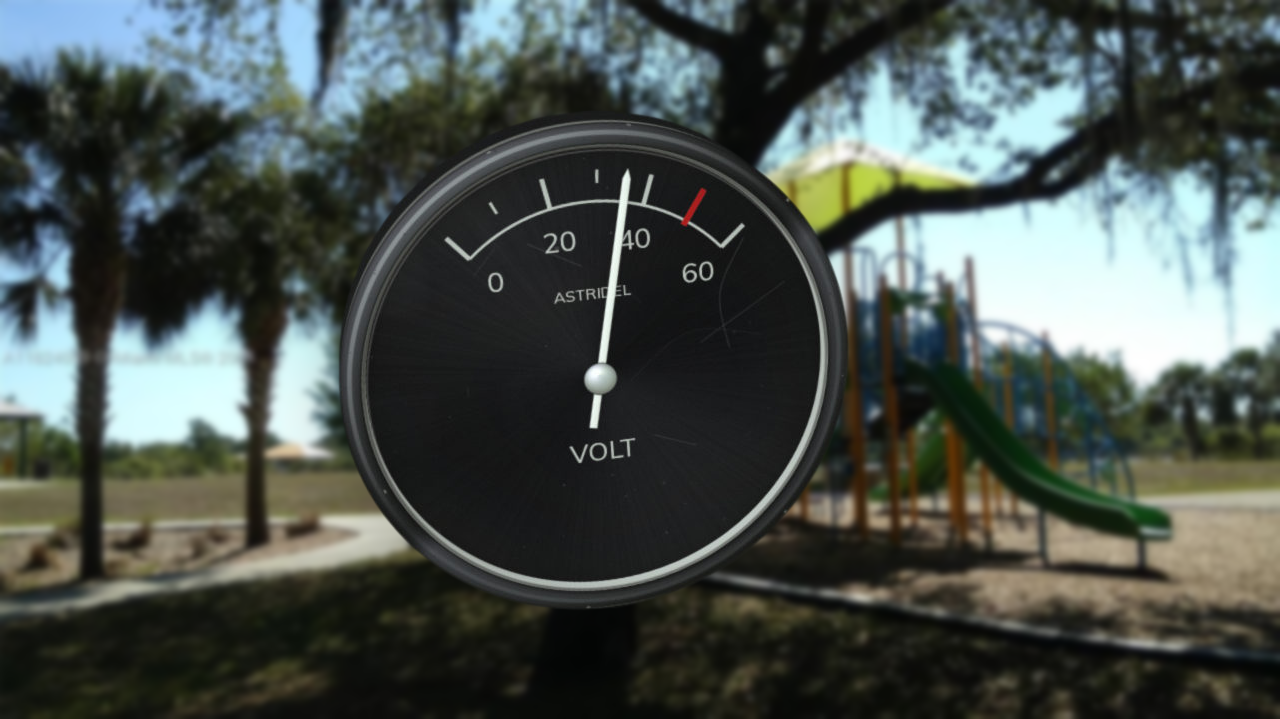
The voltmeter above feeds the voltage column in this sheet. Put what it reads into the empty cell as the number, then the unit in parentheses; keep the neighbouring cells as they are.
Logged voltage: 35 (V)
